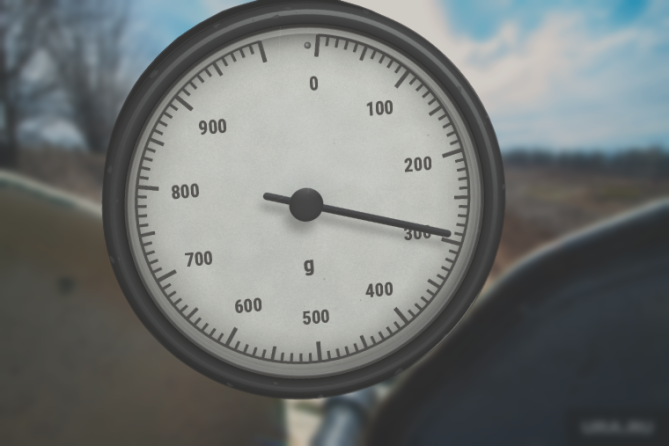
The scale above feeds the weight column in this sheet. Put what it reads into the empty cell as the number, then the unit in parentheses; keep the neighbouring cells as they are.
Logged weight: 290 (g)
